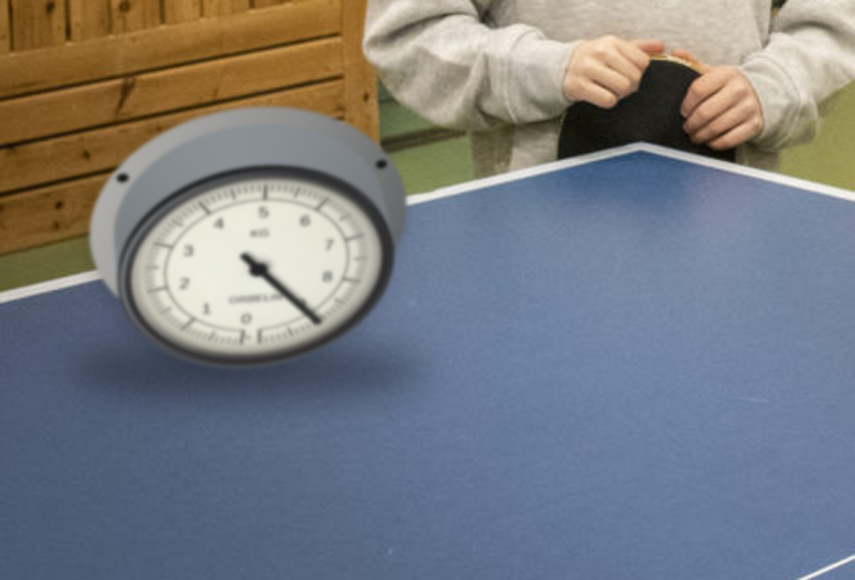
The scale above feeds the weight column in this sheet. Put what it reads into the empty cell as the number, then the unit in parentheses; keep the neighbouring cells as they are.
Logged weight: 9 (kg)
